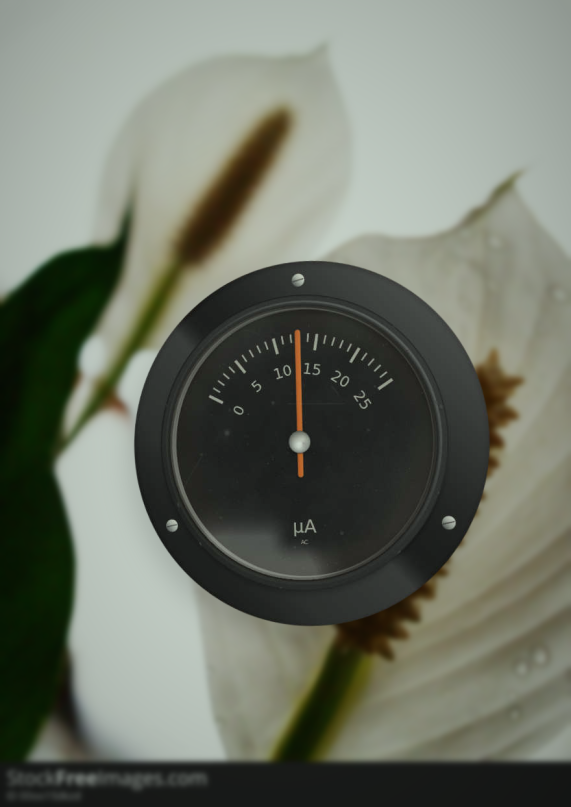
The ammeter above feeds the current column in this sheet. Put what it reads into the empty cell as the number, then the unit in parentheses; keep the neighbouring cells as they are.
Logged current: 13 (µA)
